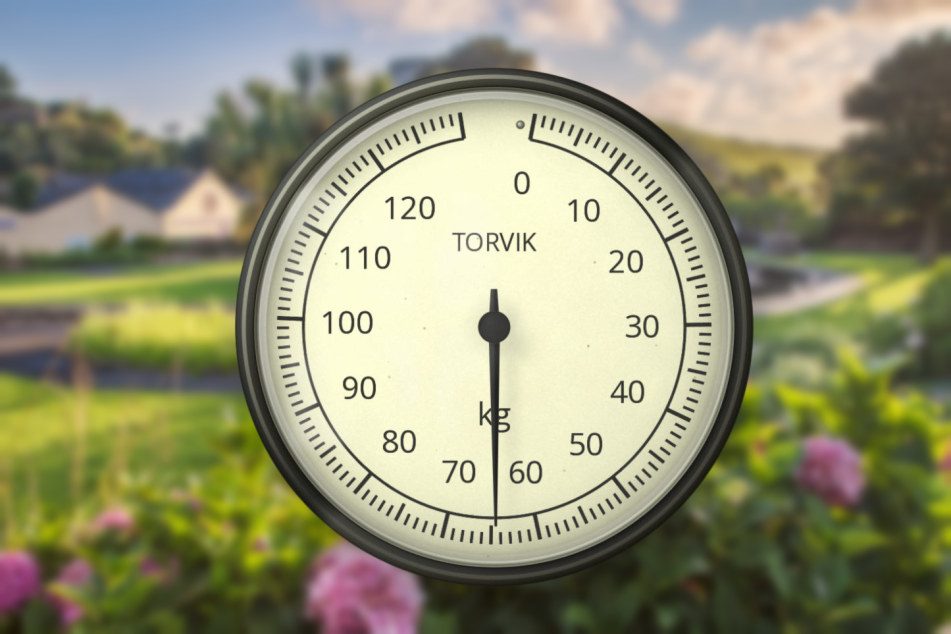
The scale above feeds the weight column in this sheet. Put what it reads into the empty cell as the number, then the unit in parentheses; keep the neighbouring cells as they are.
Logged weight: 64.5 (kg)
